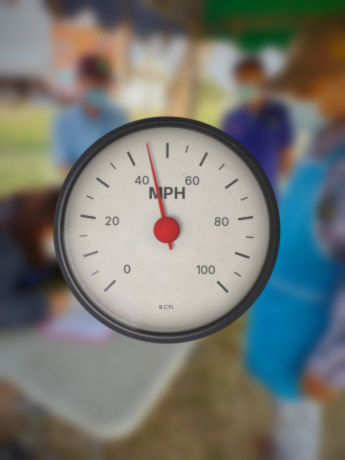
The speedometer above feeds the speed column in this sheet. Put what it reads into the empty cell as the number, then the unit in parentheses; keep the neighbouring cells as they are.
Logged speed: 45 (mph)
